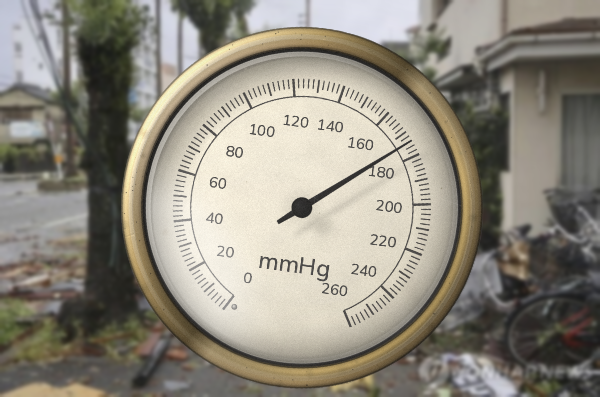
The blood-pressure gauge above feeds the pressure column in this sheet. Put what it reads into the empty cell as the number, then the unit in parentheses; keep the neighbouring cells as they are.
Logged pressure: 174 (mmHg)
